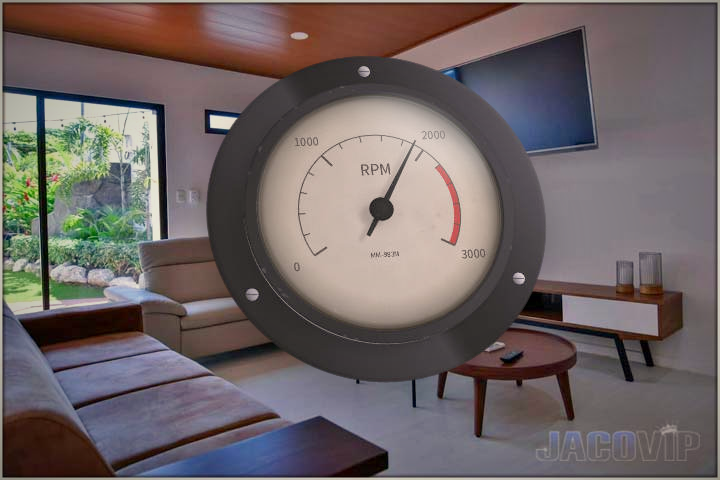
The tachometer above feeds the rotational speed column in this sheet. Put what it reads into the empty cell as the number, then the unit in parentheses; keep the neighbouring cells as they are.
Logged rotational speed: 1900 (rpm)
